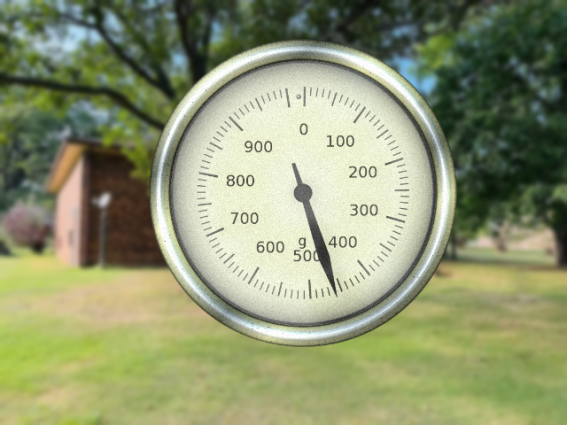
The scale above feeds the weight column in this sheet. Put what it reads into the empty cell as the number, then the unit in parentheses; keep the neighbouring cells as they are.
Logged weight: 460 (g)
